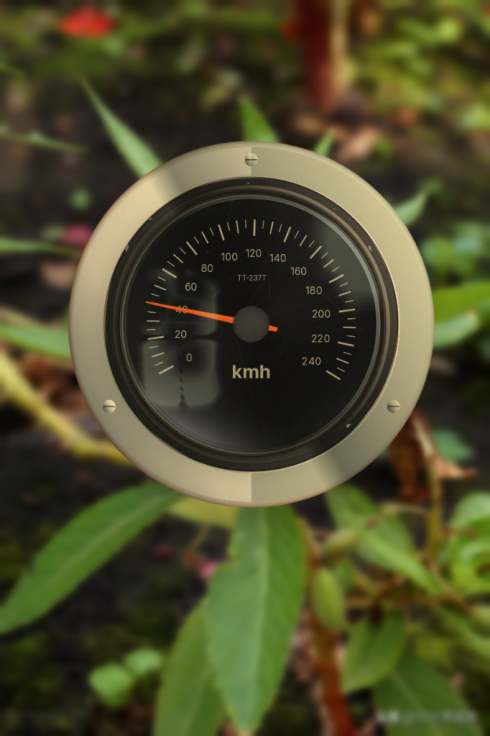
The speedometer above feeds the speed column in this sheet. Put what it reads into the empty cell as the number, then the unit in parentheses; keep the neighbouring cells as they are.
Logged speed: 40 (km/h)
